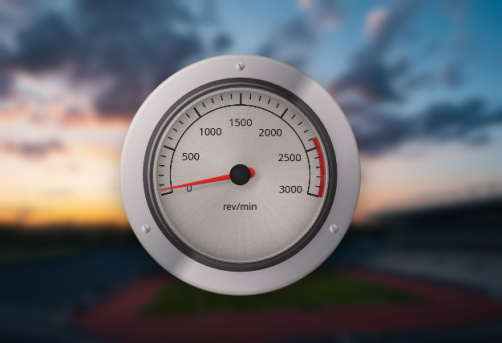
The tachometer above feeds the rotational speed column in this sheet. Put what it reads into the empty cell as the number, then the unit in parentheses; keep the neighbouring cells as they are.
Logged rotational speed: 50 (rpm)
